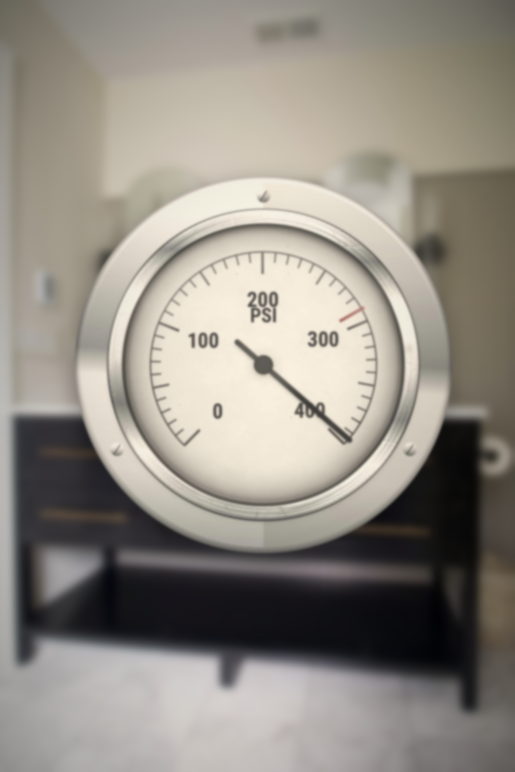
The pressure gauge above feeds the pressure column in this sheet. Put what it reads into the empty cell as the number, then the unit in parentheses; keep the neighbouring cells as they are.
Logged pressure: 395 (psi)
